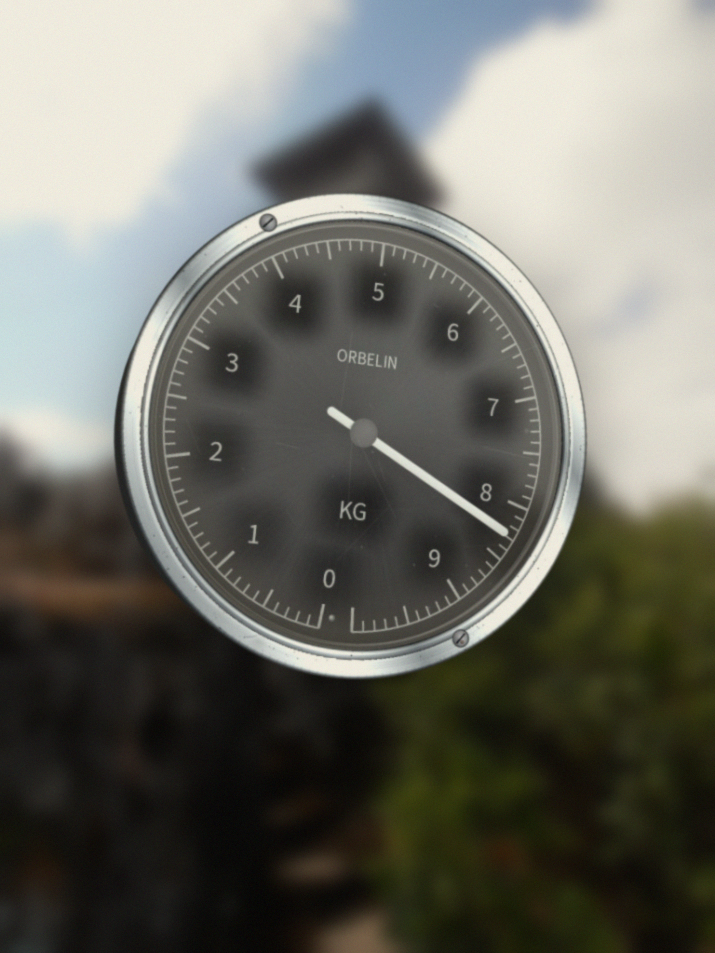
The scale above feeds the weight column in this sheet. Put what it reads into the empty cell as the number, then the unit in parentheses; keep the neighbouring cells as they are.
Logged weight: 8.3 (kg)
